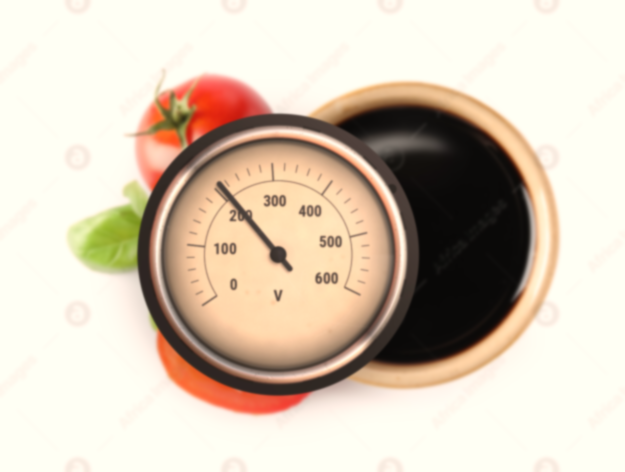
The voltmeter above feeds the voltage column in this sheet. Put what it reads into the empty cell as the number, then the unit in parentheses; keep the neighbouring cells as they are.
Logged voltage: 210 (V)
